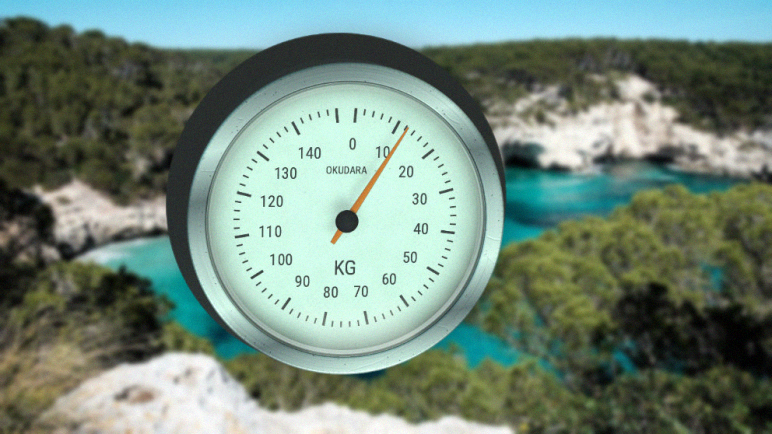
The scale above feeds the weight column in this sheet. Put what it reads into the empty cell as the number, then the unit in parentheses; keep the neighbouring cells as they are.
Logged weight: 12 (kg)
